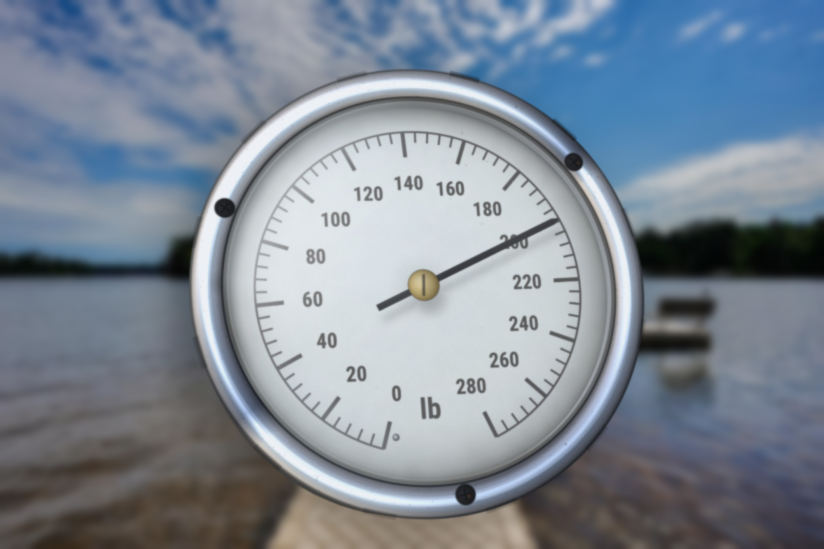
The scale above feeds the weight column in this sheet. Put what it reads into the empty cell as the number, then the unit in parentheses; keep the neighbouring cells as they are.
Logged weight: 200 (lb)
